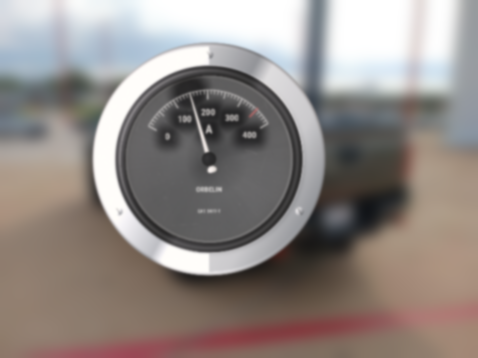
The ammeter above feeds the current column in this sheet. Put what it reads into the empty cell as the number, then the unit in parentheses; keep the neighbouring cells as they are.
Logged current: 150 (A)
